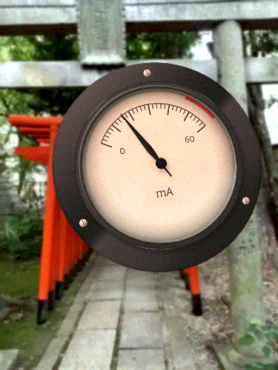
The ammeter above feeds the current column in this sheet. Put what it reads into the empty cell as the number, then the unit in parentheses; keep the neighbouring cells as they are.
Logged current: 16 (mA)
